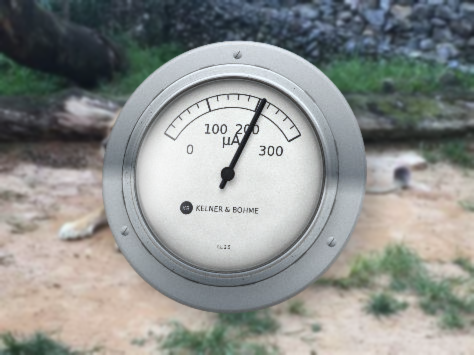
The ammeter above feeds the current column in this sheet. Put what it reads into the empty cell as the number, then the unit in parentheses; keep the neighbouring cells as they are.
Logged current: 210 (µA)
